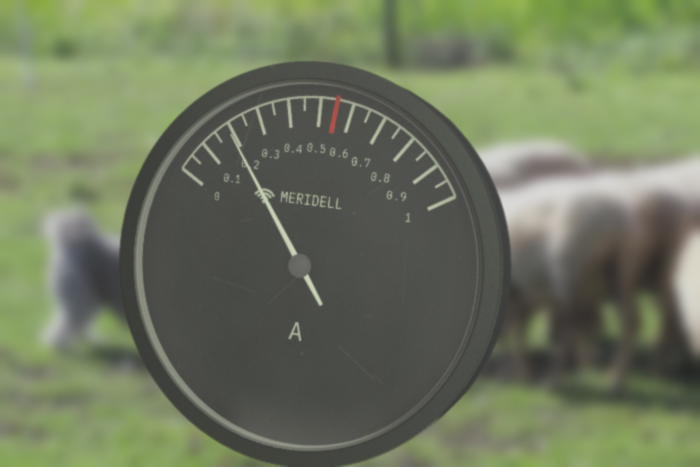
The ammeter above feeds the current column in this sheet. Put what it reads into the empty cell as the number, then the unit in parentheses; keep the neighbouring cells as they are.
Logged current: 0.2 (A)
